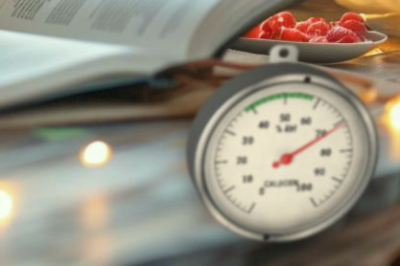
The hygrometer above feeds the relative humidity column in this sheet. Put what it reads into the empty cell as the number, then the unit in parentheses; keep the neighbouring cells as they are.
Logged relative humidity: 70 (%)
